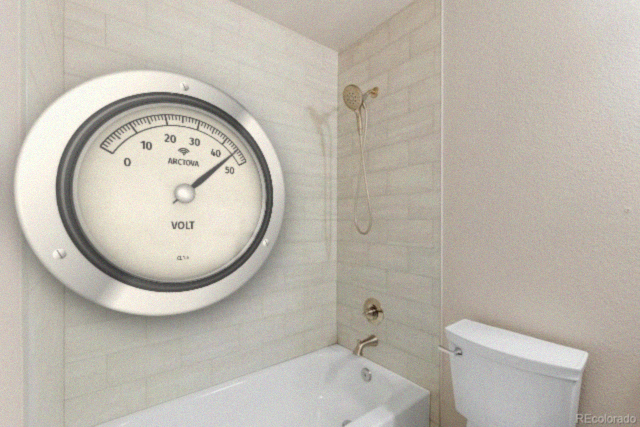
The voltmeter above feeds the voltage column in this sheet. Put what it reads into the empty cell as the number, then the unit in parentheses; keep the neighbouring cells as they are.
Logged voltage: 45 (V)
